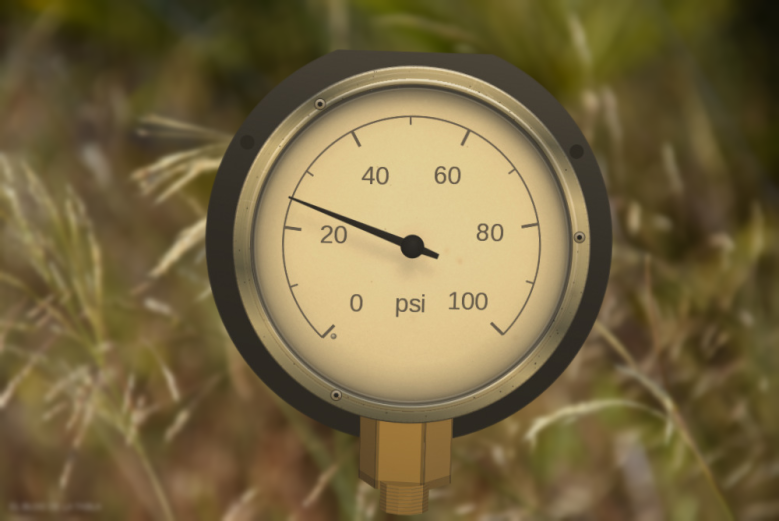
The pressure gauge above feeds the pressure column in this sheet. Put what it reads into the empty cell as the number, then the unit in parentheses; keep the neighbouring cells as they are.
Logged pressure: 25 (psi)
